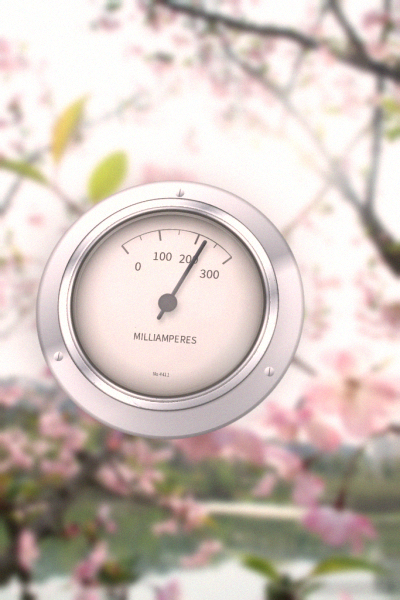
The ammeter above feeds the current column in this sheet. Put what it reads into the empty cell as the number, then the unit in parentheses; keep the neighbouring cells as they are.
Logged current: 225 (mA)
